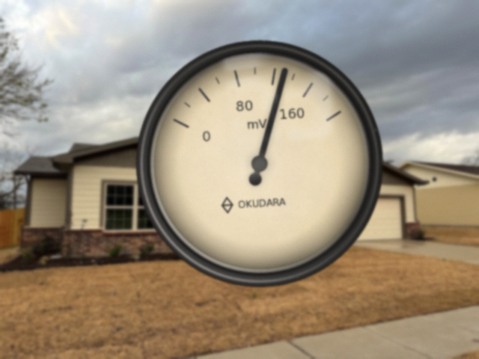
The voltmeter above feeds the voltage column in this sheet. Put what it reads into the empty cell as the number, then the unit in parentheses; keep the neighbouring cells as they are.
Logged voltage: 130 (mV)
